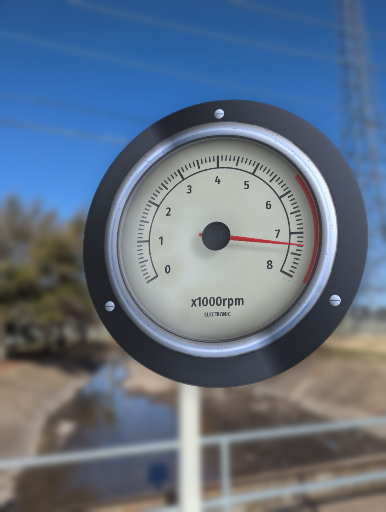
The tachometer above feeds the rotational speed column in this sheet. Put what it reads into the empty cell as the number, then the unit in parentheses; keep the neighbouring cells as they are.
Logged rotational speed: 7300 (rpm)
